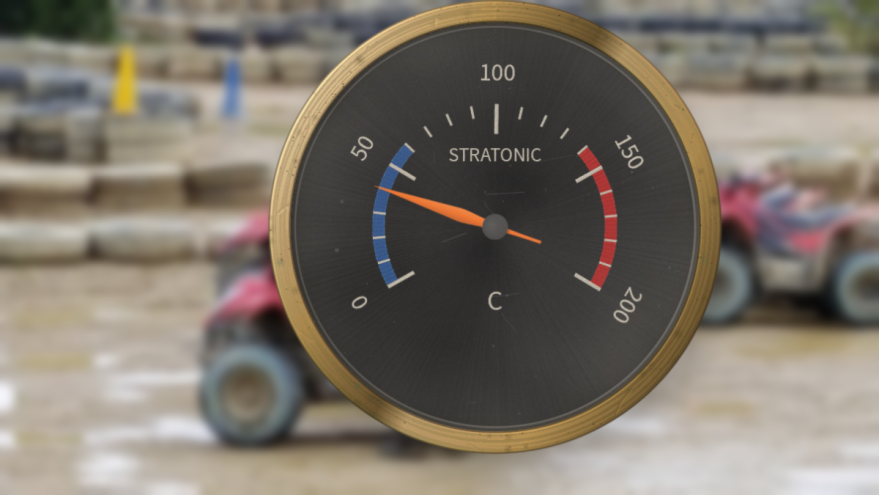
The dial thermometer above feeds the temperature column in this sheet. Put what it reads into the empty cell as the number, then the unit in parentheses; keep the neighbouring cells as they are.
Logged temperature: 40 (°C)
